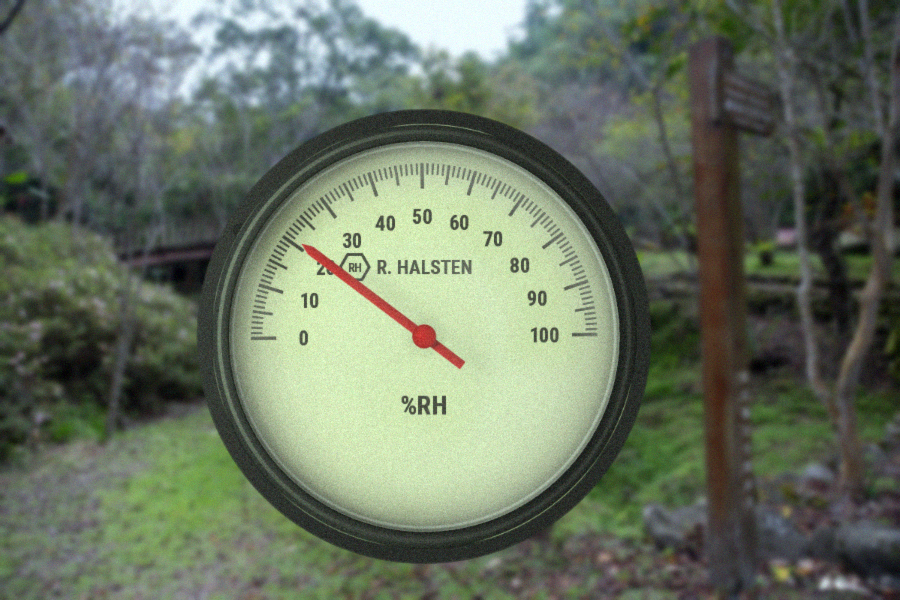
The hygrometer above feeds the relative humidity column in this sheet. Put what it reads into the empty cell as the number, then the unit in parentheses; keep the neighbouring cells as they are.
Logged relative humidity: 21 (%)
